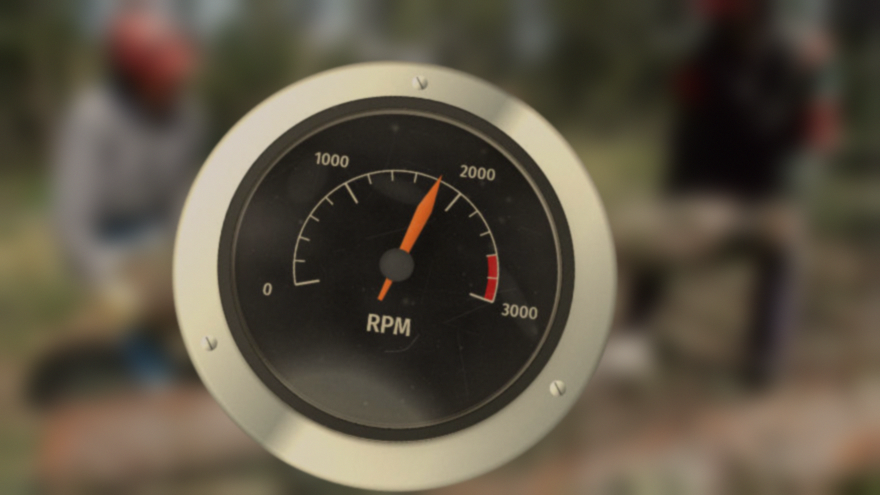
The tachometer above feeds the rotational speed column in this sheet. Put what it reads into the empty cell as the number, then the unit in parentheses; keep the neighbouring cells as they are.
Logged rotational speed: 1800 (rpm)
